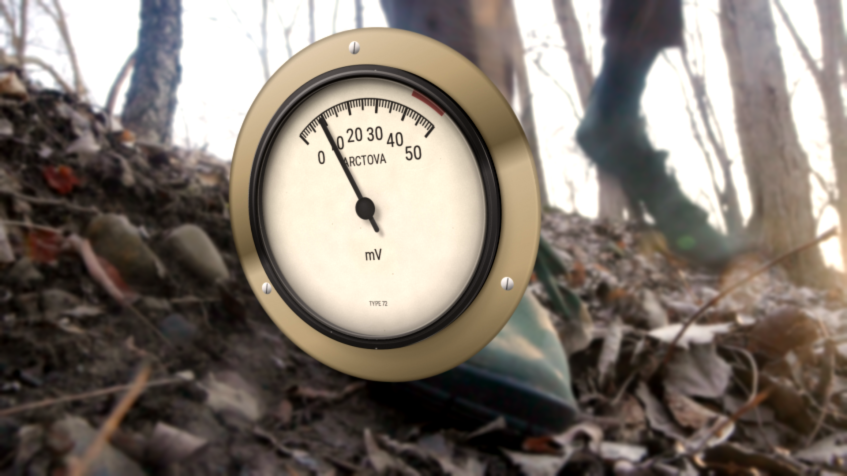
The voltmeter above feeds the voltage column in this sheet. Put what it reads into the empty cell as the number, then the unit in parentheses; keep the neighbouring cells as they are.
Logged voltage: 10 (mV)
